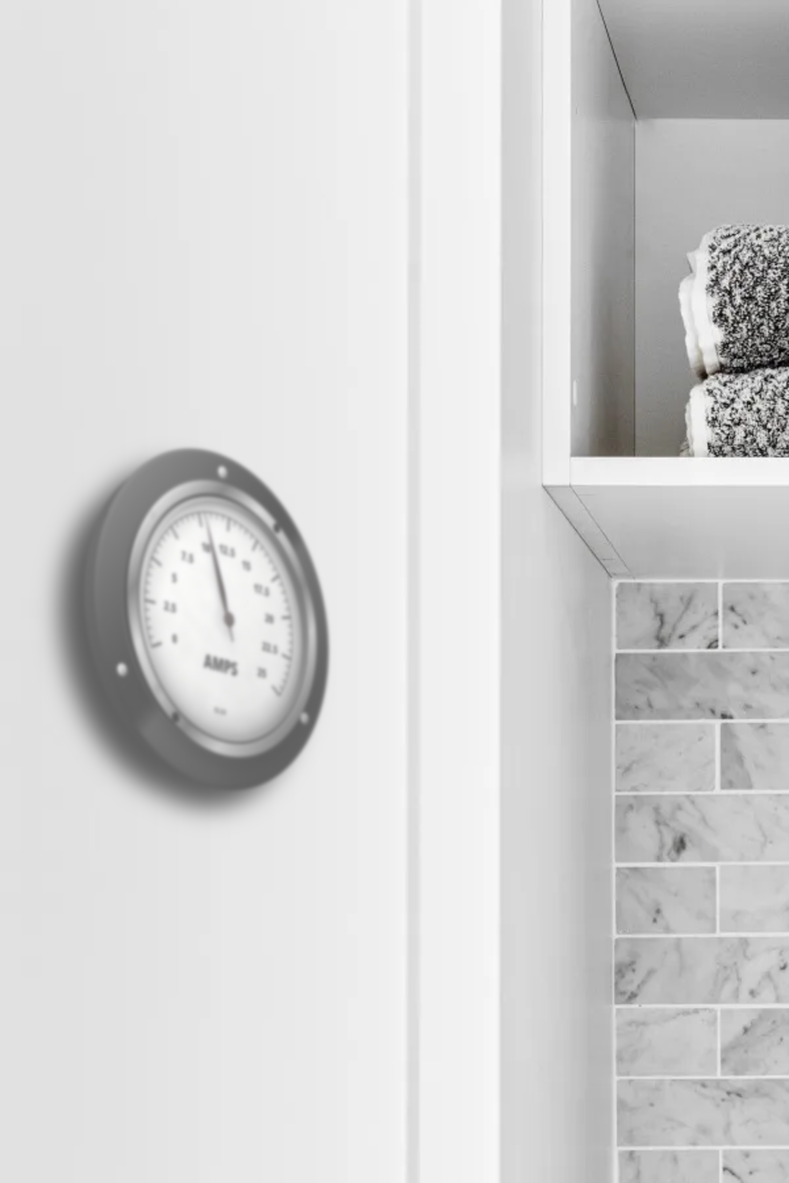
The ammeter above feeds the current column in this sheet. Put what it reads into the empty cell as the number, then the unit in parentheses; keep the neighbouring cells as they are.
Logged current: 10 (A)
